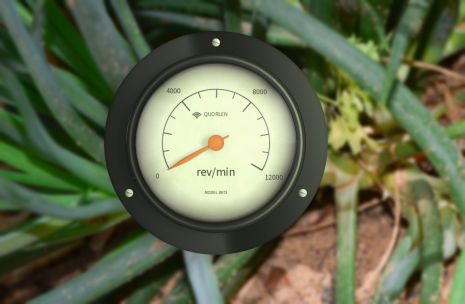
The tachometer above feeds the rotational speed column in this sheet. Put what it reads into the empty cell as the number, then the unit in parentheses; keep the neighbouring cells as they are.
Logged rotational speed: 0 (rpm)
